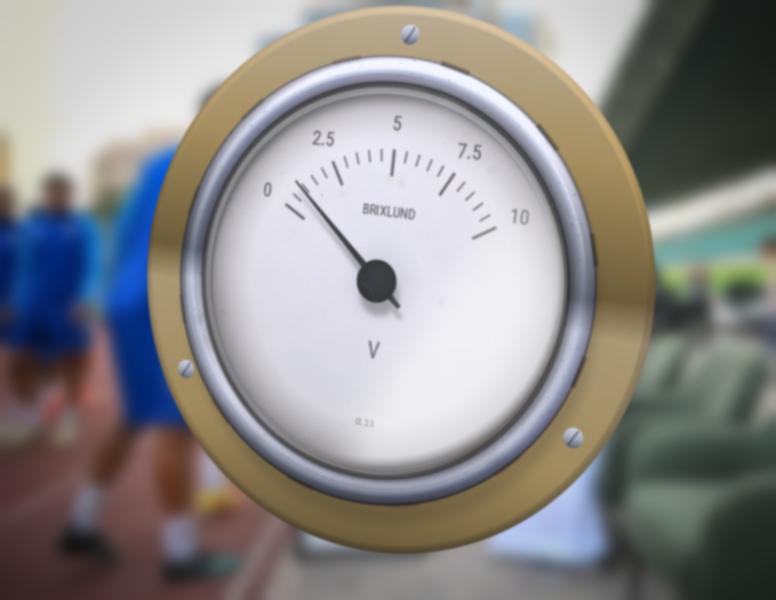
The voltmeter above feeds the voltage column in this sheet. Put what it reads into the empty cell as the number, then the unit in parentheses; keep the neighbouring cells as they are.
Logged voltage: 1 (V)
